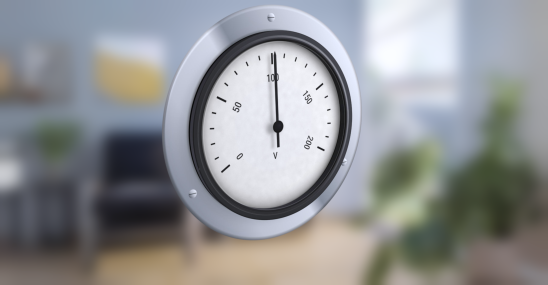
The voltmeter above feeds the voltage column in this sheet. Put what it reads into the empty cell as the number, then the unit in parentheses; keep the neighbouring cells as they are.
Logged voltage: 100 (V)
